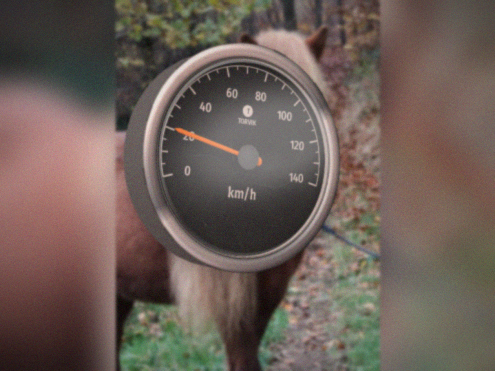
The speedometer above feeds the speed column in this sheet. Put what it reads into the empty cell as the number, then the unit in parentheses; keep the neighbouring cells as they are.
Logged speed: 20 (km/h)
